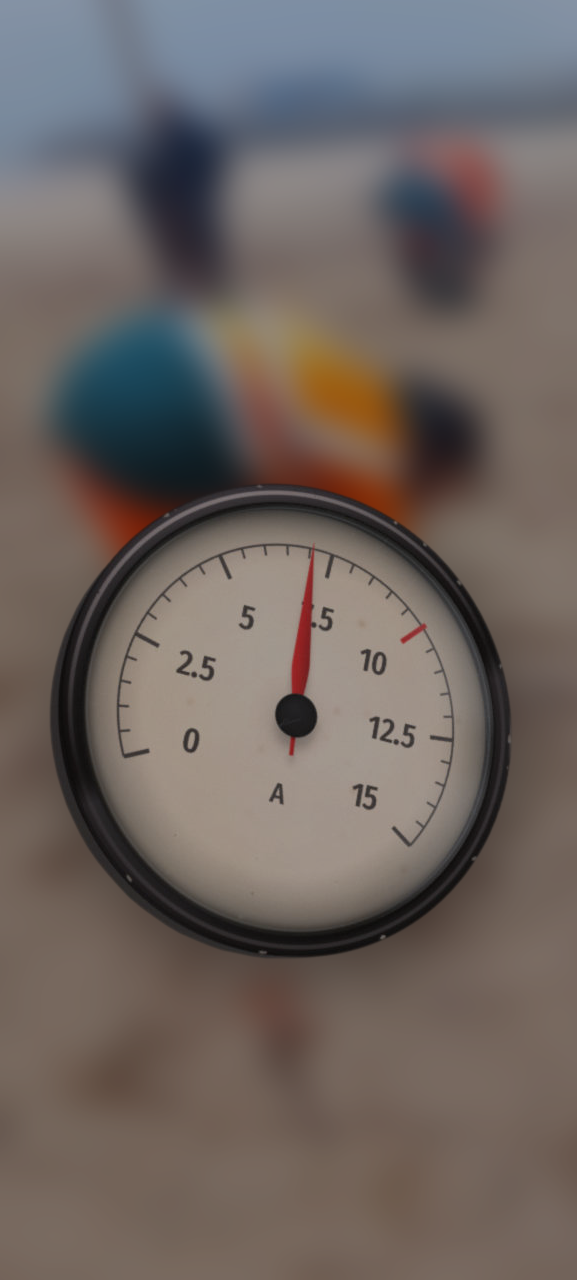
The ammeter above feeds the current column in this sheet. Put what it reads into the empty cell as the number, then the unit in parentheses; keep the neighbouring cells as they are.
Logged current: 7 (A)
